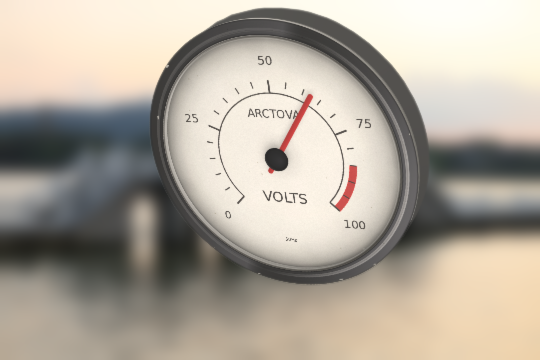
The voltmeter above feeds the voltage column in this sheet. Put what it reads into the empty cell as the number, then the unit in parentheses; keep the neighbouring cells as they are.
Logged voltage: 62.5 (V)
